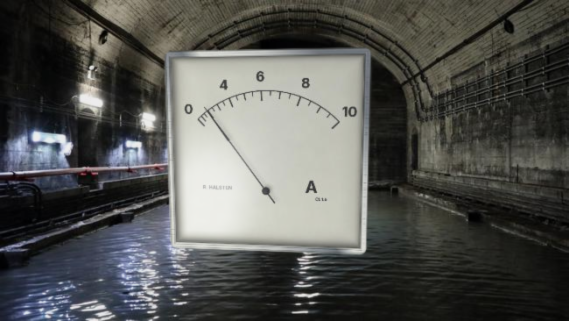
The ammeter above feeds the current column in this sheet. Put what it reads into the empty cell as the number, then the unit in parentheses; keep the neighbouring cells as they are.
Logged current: 2 (A)
